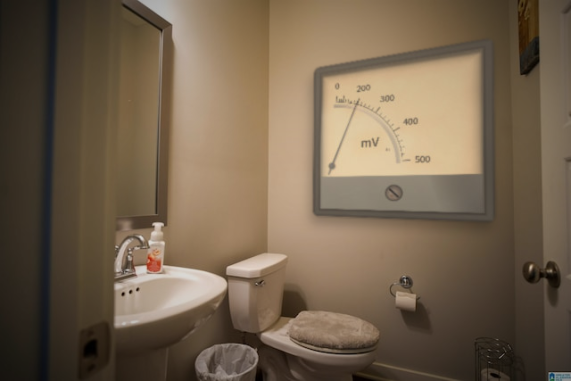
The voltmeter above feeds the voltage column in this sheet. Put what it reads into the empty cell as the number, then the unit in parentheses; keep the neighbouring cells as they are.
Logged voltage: 200 (mV)
